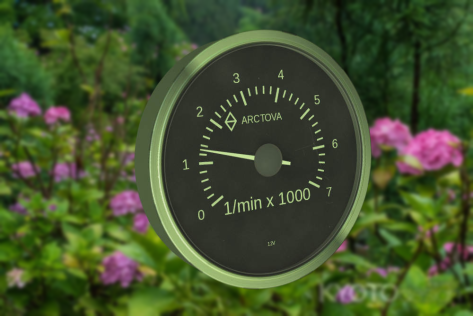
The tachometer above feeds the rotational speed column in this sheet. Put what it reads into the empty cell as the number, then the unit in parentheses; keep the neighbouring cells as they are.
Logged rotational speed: 1300 (rpm)
